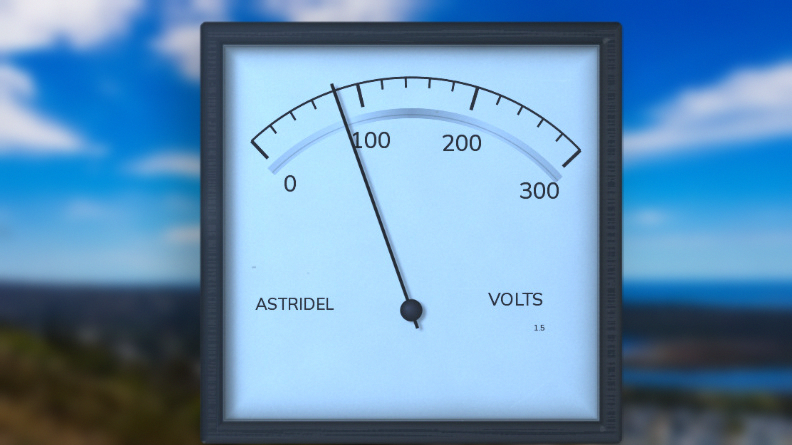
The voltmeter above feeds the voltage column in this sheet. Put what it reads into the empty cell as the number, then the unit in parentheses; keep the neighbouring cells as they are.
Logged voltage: 80 (V)
